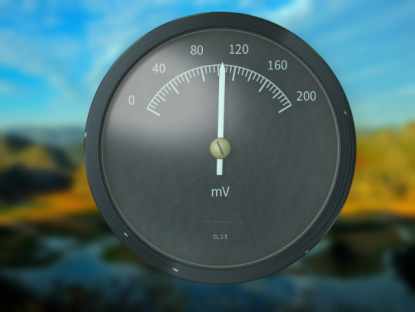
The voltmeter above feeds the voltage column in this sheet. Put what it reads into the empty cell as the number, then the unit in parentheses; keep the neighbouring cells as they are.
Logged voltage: 105 (mV)
